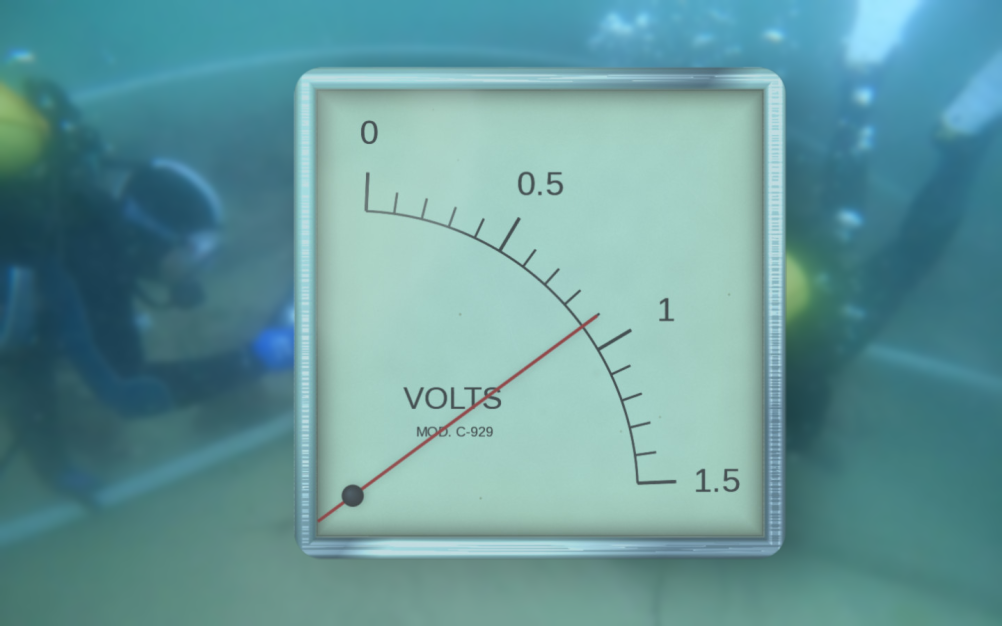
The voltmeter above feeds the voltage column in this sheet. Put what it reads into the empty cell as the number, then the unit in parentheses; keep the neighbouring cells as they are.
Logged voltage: 0.9 (V)
